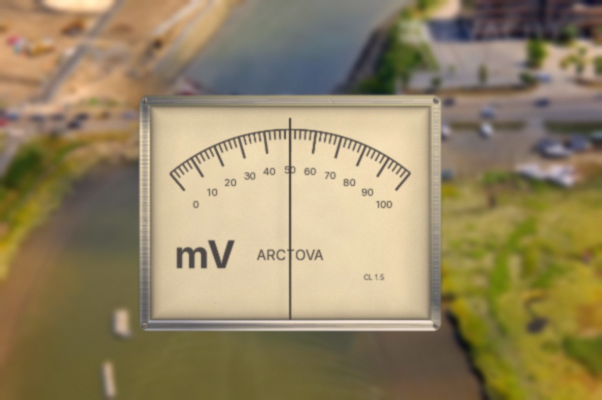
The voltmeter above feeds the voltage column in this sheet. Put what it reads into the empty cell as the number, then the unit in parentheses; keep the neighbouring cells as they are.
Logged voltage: 50 (mV)
